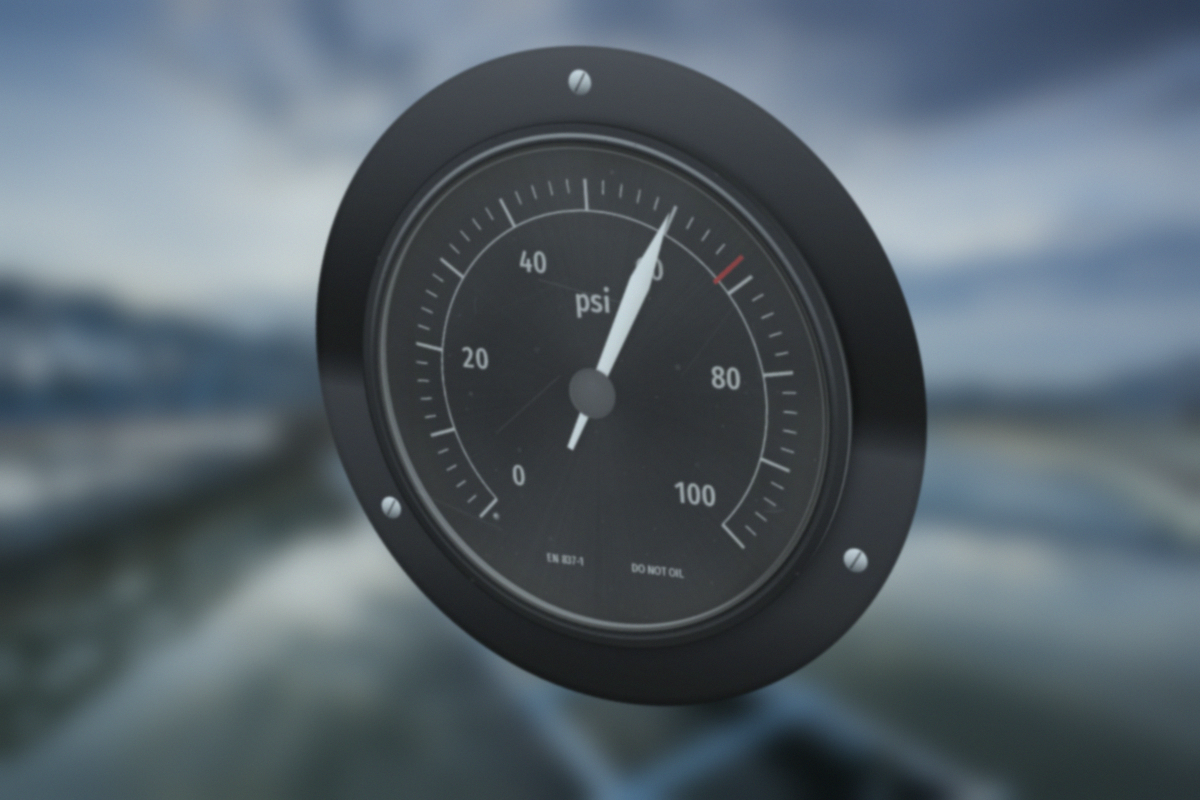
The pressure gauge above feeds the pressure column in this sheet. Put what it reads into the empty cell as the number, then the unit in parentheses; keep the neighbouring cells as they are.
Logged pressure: 60 (psi)
